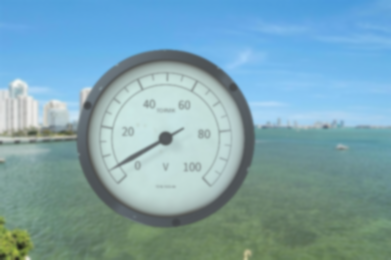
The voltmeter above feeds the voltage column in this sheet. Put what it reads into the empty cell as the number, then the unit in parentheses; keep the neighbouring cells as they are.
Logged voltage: 5 (V)
